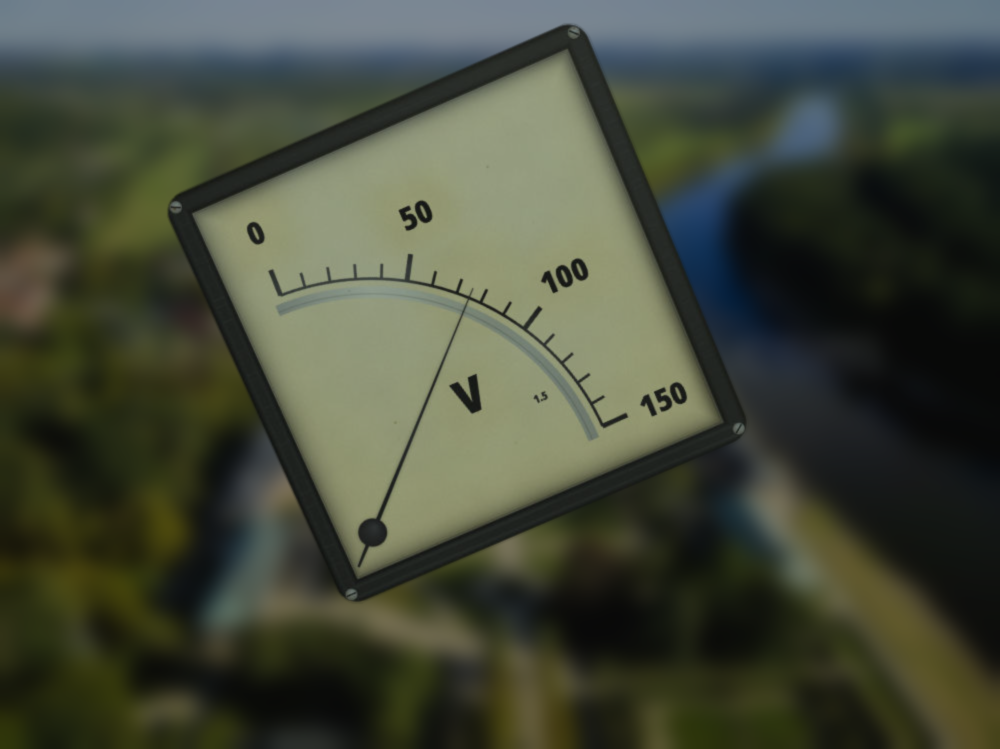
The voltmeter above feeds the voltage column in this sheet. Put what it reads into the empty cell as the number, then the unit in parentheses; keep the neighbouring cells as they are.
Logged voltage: 75 (V)
